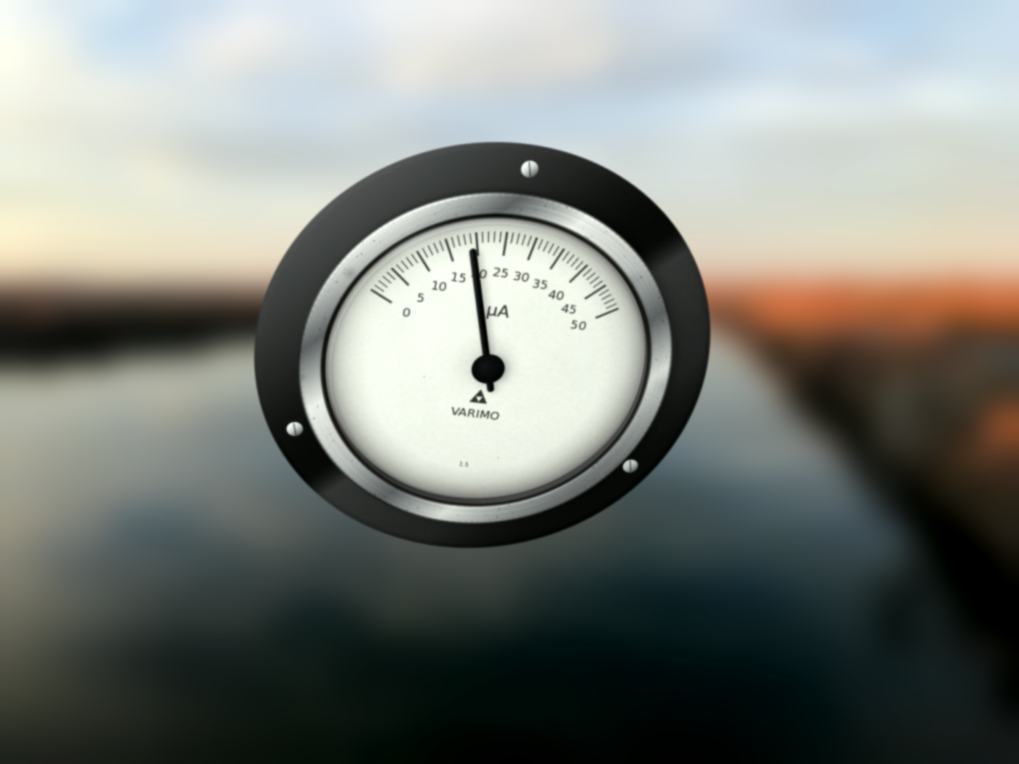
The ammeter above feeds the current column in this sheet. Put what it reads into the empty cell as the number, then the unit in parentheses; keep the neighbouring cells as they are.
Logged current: 19 (µA)
